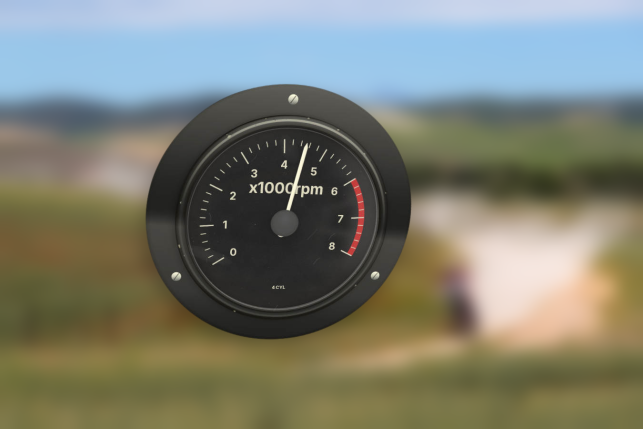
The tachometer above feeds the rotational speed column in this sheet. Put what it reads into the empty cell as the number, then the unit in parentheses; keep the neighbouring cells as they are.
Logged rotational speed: 4500 (rpm)
